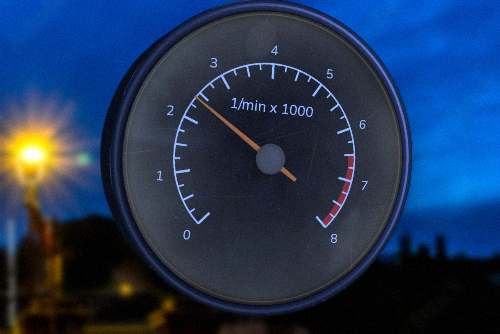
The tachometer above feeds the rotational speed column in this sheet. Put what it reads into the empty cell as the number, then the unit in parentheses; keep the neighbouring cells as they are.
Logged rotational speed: 2375 (rpm)
